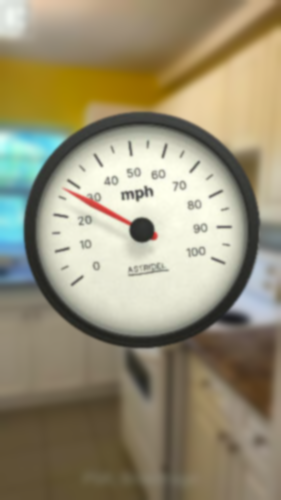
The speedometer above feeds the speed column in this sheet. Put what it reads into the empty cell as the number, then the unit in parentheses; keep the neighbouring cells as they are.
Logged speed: 27.5 (mph)
